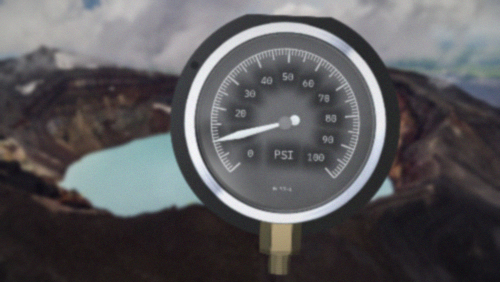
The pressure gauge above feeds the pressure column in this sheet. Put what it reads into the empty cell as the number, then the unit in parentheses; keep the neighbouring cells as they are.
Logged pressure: 10 (psi)
